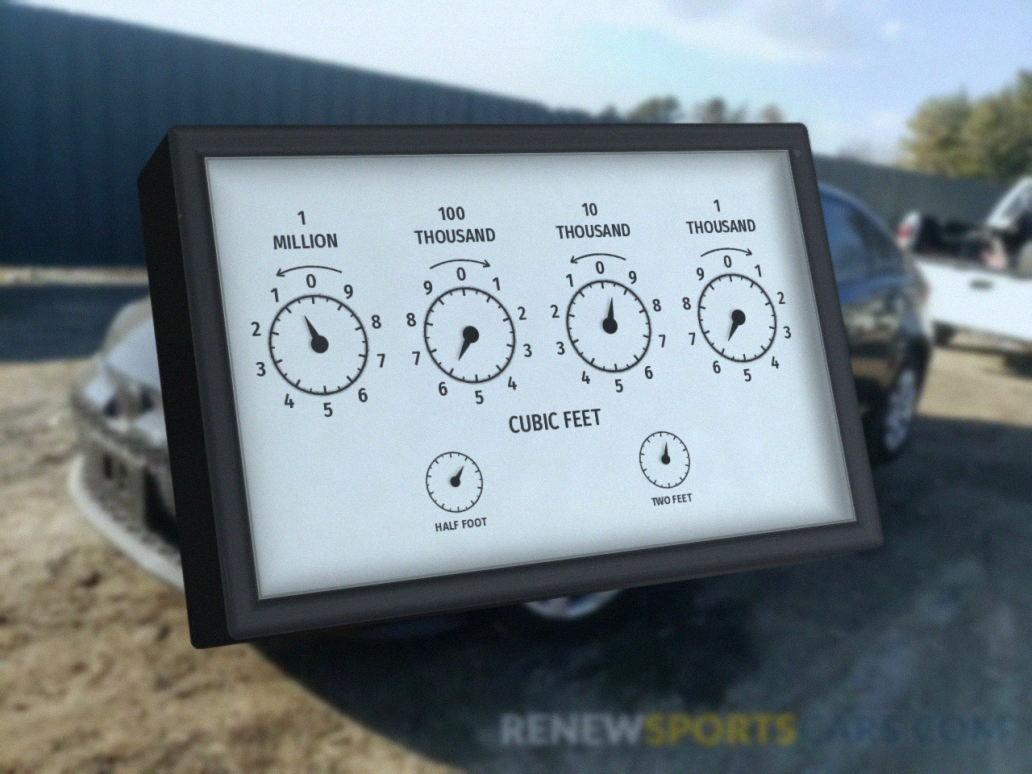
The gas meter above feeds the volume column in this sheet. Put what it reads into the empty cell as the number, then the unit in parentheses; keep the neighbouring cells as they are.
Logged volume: 59600 (ft³)
